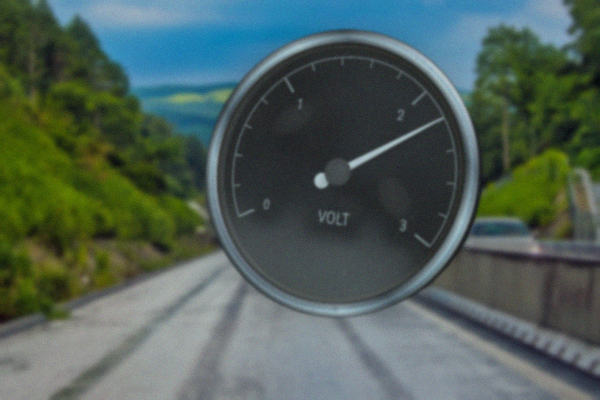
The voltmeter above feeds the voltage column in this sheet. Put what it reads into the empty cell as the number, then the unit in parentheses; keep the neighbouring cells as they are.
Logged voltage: 2.2 (V)
